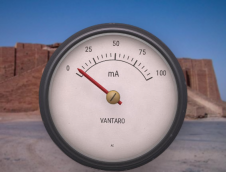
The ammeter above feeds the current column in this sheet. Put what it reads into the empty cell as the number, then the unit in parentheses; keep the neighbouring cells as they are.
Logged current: 5 (mA)
